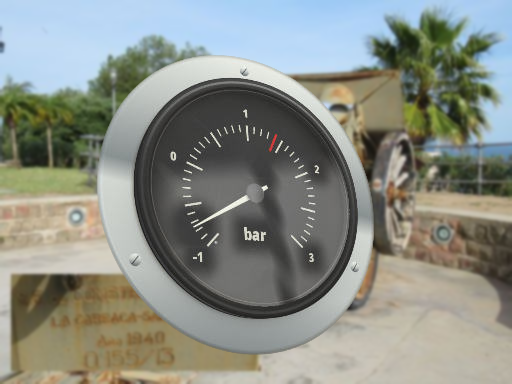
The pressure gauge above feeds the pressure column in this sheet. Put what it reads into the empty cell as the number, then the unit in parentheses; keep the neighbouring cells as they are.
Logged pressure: -0.75 (bar)
